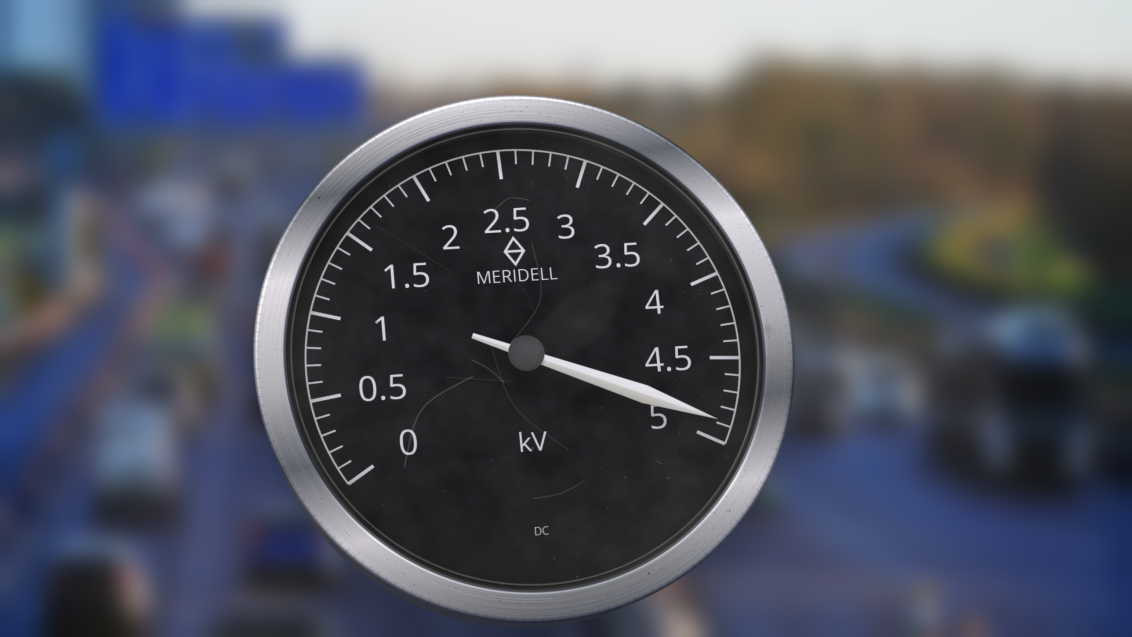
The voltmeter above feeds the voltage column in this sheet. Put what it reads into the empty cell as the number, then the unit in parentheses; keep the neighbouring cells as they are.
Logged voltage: 4.9 (kV)
